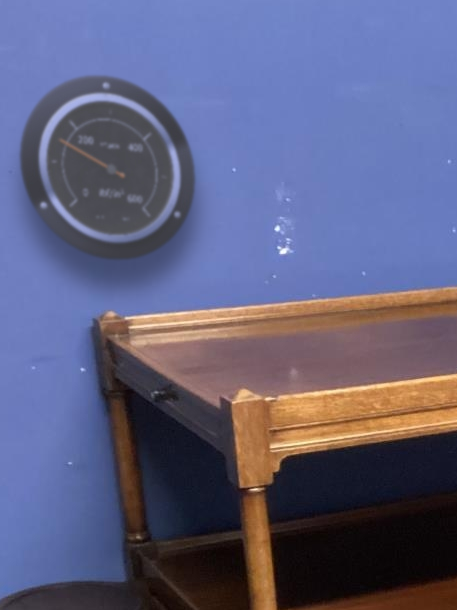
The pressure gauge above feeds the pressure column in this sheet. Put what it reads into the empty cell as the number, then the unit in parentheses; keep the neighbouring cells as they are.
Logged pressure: 150 (psi)
